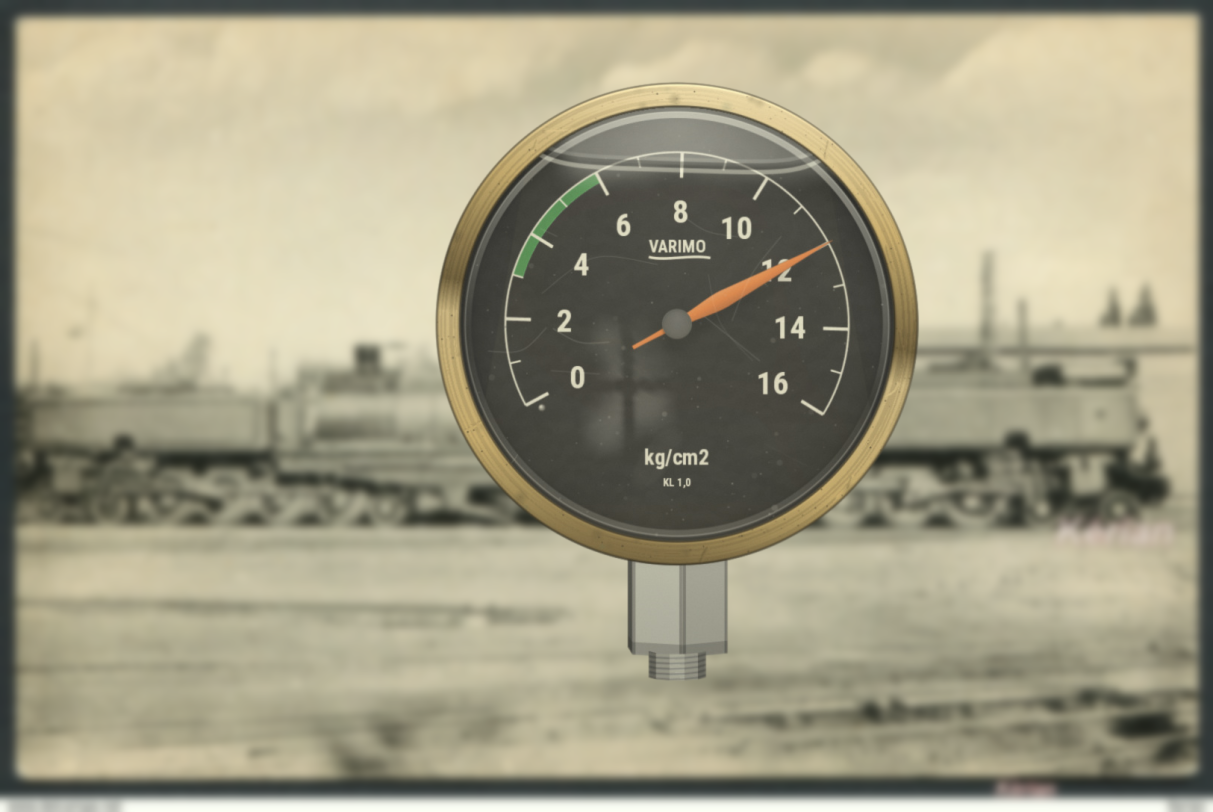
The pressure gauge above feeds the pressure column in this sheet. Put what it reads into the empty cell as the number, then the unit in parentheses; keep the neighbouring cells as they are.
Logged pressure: 12 (kg/cm²)
